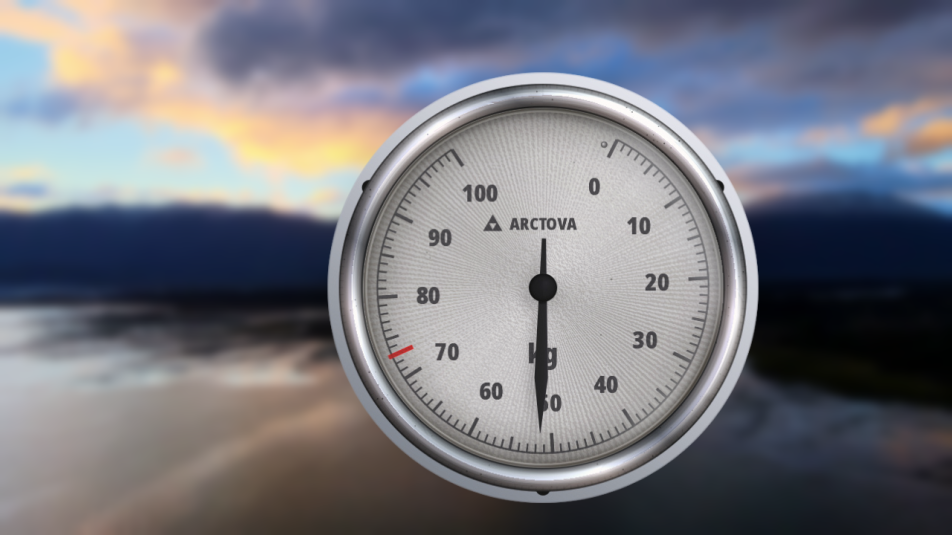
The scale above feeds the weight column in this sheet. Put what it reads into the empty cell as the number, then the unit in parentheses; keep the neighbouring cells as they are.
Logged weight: 51.5 (kg)
